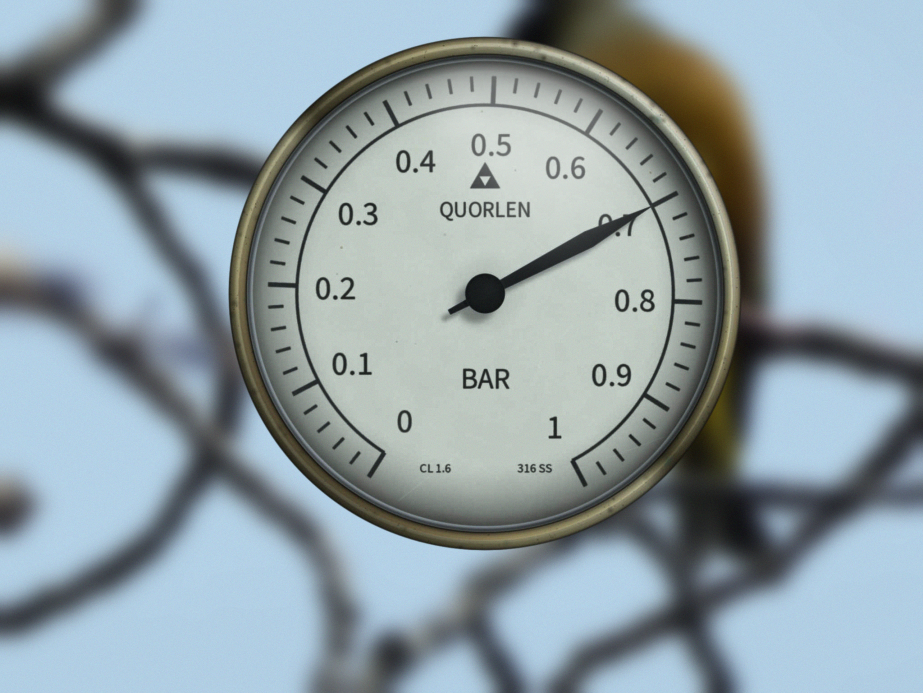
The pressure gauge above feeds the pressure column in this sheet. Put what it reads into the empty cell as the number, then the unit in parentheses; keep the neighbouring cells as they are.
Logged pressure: 0.7 (bar)
